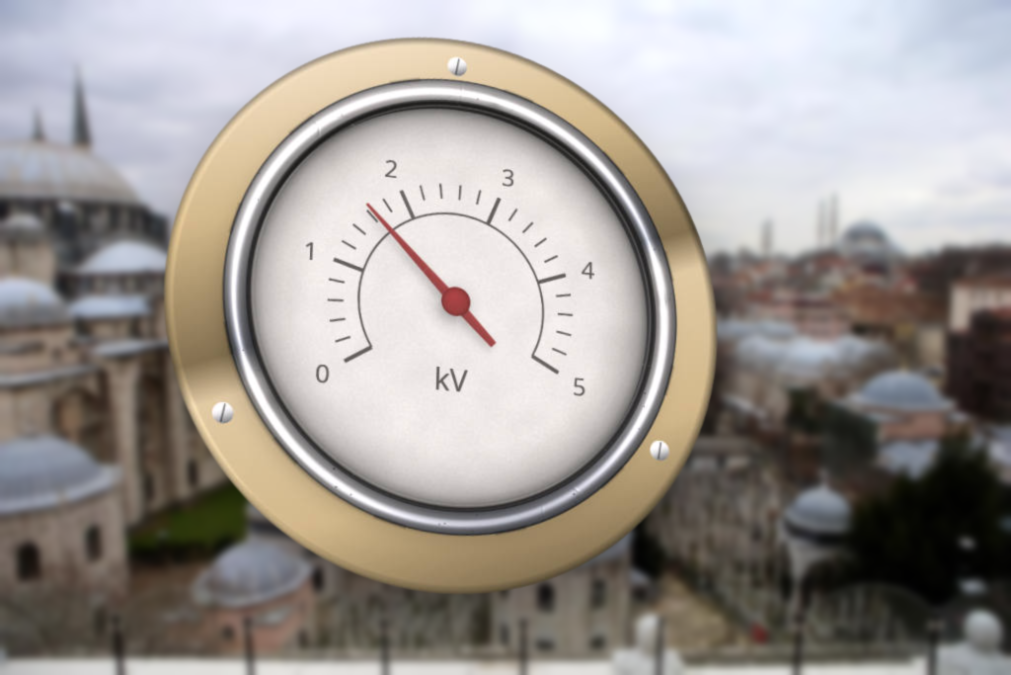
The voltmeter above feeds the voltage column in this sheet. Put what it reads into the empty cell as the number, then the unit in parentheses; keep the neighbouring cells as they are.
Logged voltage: 1.6 (kV)
